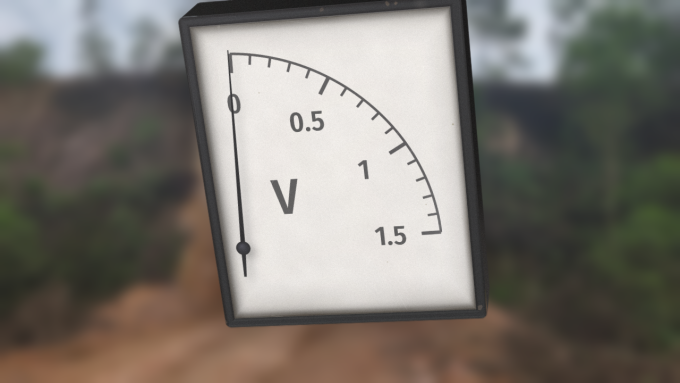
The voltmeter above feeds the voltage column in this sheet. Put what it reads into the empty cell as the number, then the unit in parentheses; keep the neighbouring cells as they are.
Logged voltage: 0 (V)
